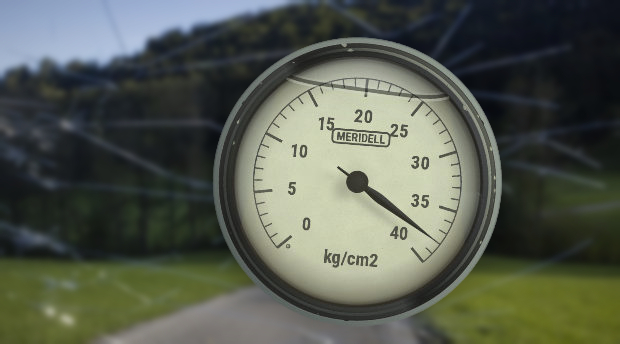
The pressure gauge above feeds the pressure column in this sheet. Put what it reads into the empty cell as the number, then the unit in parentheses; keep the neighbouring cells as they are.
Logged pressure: 38 (kg/cm²)
